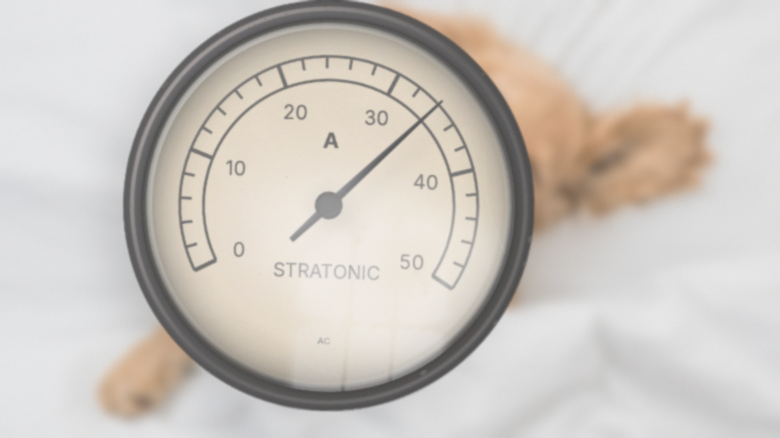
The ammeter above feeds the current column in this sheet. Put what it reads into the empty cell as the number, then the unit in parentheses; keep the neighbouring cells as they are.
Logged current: 34 (A)
